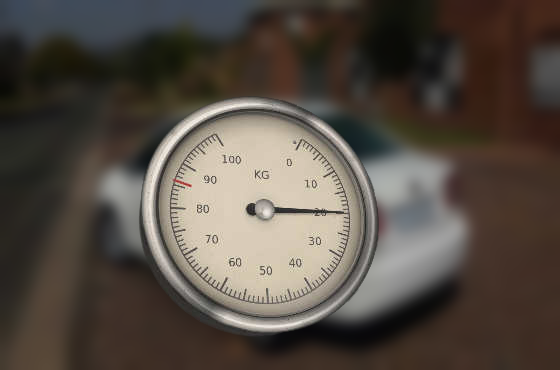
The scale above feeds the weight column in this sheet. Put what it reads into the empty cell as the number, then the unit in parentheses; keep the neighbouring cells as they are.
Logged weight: 20 (kg)
